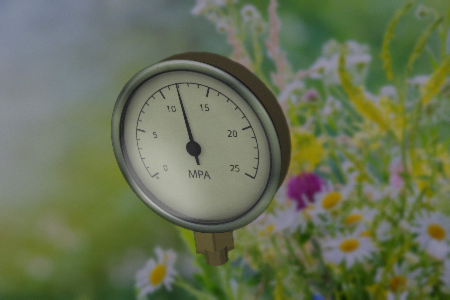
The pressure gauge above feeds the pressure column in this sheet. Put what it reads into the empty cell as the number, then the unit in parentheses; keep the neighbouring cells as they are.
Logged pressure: 12 (MPa)
